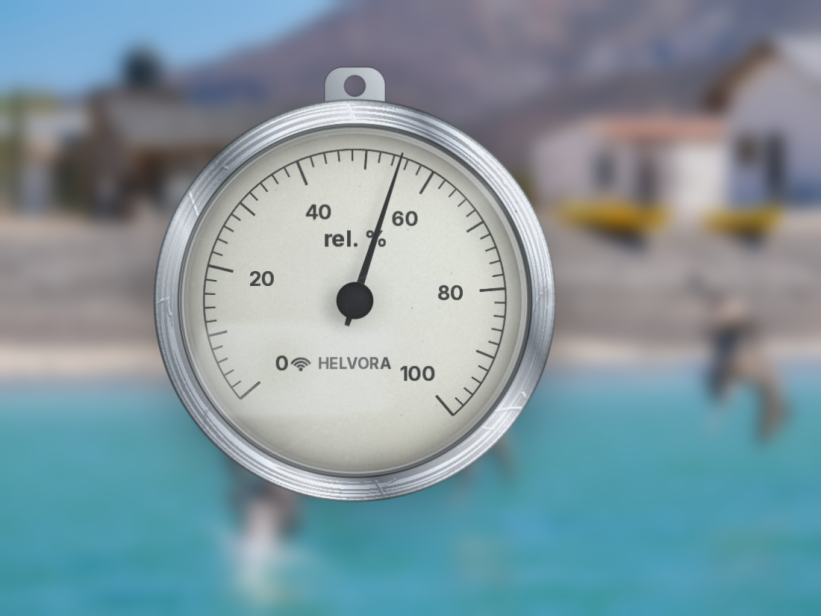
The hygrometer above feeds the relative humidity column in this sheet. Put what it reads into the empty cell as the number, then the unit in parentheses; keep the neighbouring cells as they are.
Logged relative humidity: 55 (%)
